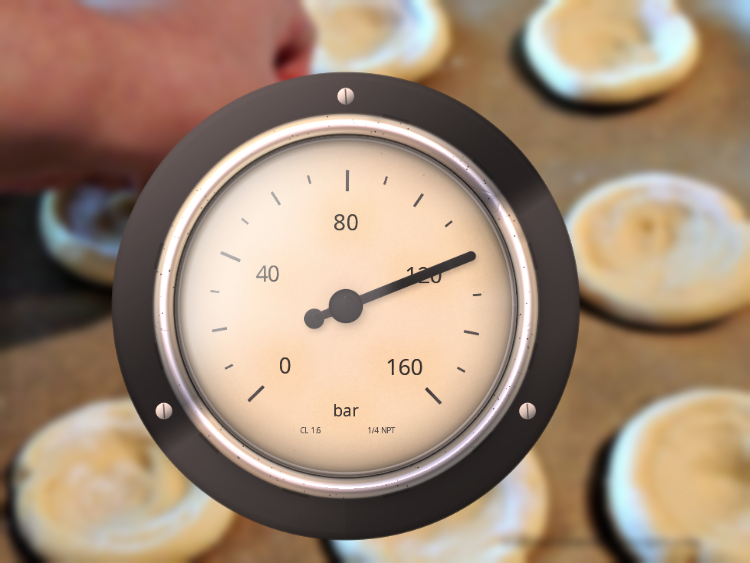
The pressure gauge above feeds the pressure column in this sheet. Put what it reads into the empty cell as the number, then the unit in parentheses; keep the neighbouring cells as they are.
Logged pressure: 120 (bar)
